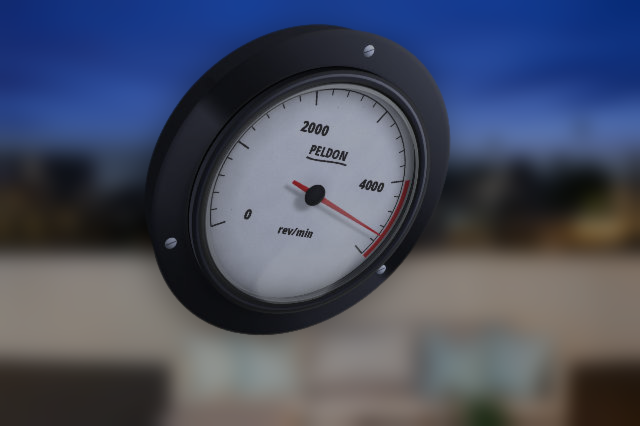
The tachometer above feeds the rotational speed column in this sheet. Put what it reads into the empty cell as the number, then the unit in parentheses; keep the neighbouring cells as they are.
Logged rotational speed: 4700 (rpm)
